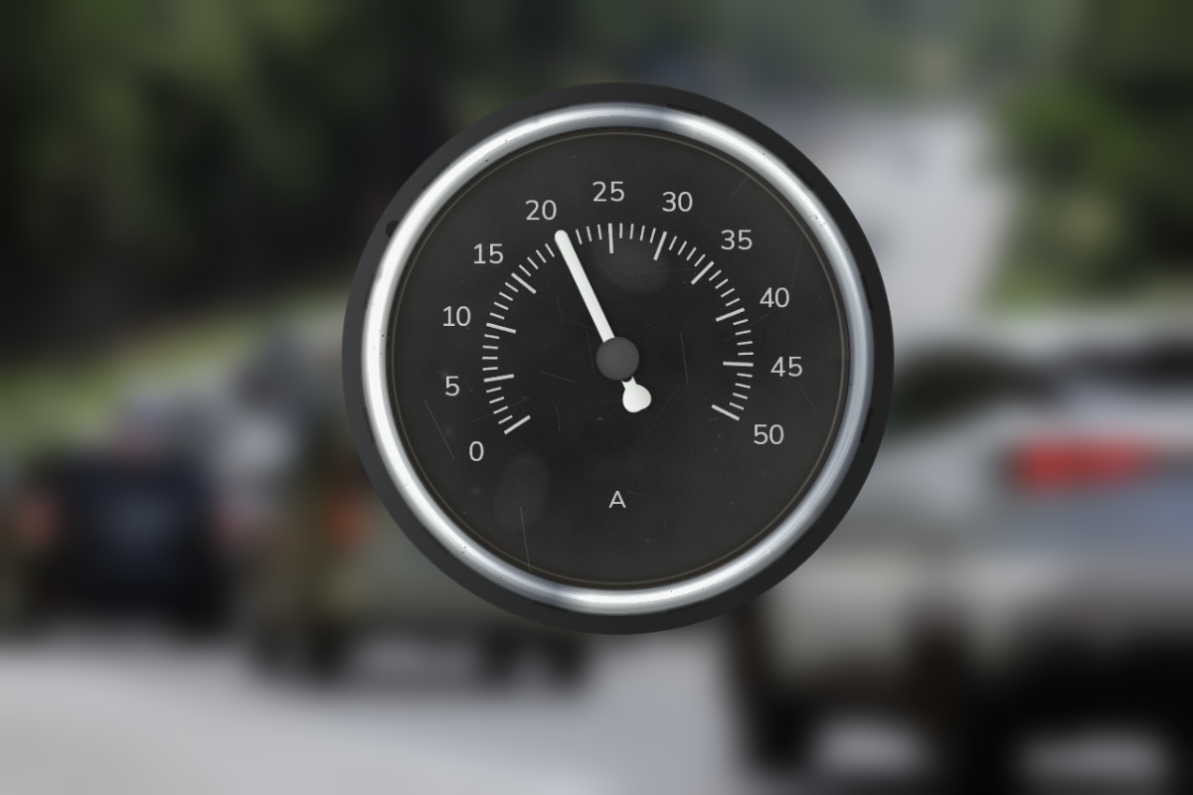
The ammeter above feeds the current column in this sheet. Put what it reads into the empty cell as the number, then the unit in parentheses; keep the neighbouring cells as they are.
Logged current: 20.5 (A)
